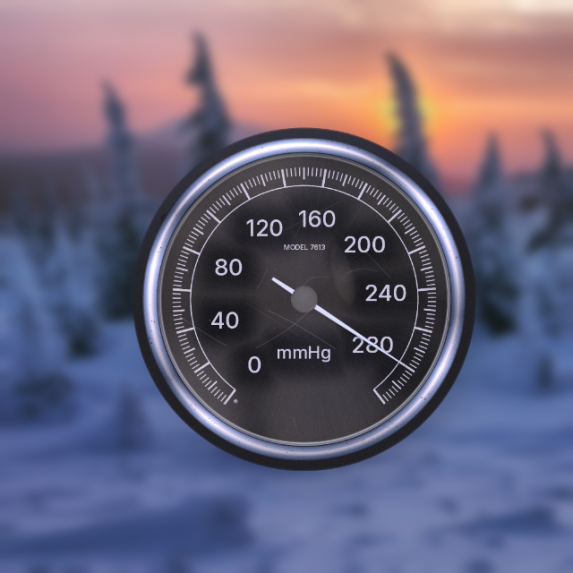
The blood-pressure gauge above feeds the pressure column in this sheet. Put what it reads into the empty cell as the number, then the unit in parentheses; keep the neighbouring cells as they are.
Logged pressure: 280 (mmHg)
